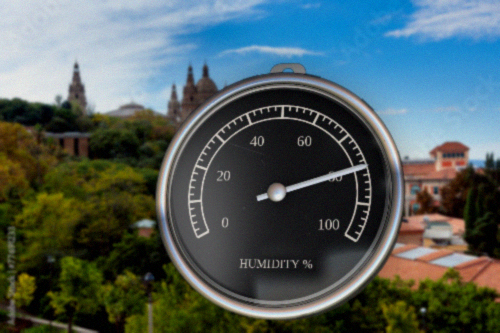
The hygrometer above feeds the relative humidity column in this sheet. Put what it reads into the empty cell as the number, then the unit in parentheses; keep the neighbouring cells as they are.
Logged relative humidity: 80 (%)
